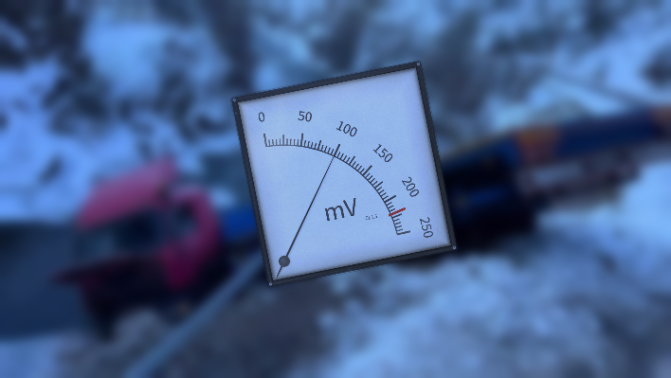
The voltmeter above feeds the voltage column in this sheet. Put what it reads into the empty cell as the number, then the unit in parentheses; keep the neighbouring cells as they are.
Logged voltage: 100 (mV)
